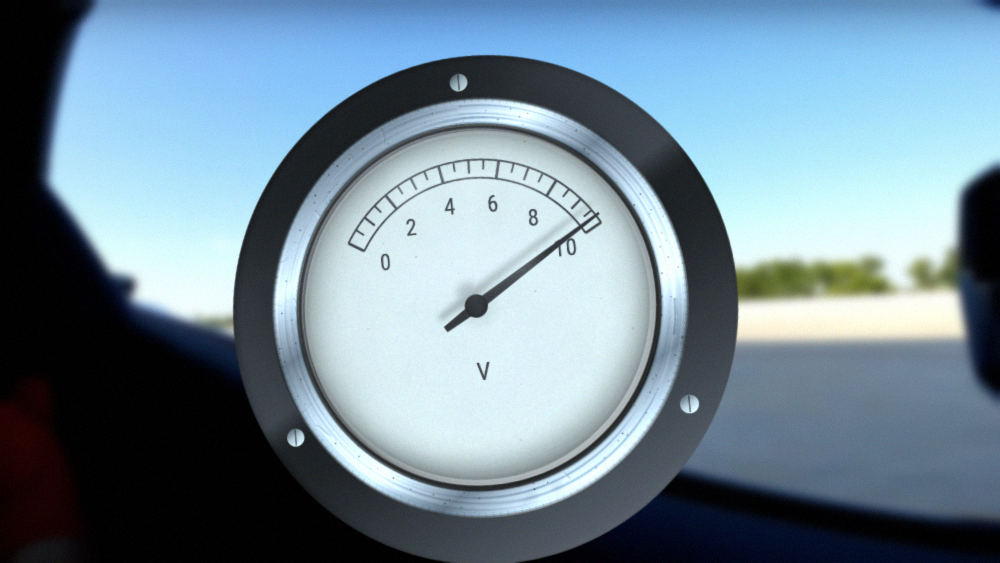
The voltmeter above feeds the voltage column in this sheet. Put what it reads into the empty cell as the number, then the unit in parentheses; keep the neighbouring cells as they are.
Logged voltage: 9.75 (V)
